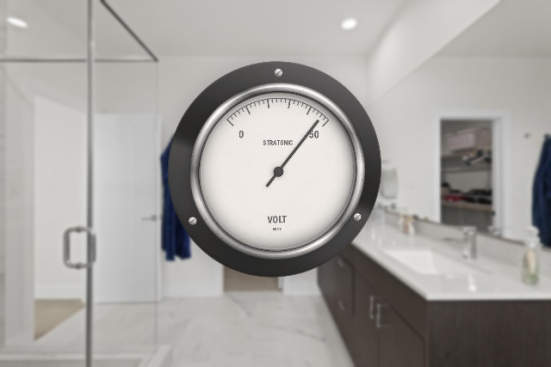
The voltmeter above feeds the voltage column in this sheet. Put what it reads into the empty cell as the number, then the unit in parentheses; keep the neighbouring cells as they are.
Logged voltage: 46 (V)
